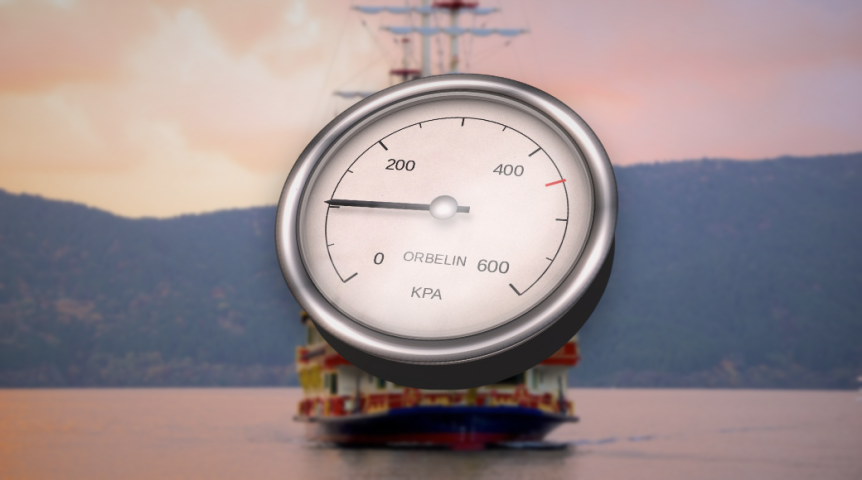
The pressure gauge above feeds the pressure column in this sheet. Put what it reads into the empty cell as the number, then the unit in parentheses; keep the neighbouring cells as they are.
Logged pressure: 100 (kPa)
